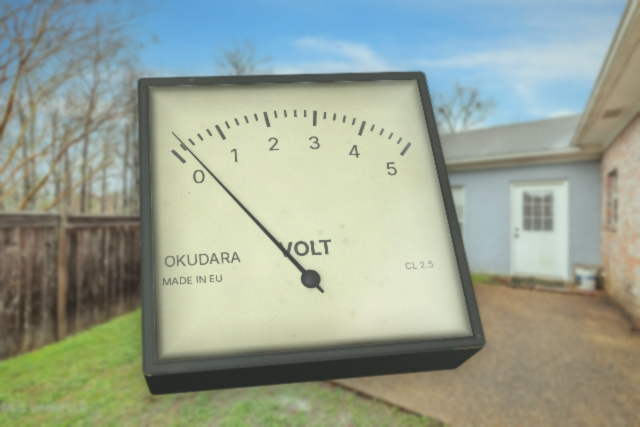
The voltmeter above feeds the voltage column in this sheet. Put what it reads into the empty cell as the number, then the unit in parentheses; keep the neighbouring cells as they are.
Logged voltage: 0.2 (V)
